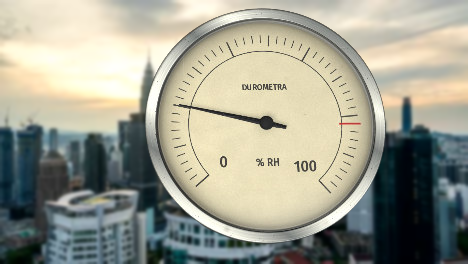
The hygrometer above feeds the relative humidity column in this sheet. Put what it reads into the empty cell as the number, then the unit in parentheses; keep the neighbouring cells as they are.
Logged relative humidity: 20 (%)
